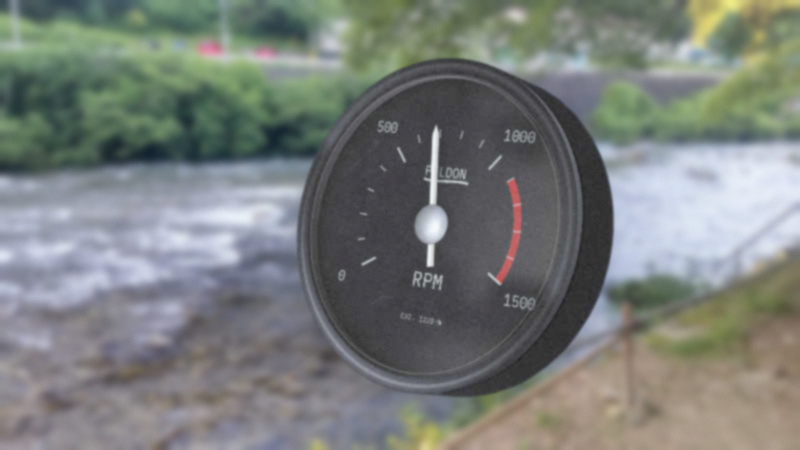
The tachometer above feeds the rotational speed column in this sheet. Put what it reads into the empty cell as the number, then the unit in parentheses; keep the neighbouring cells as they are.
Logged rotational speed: 700 (rpm)
